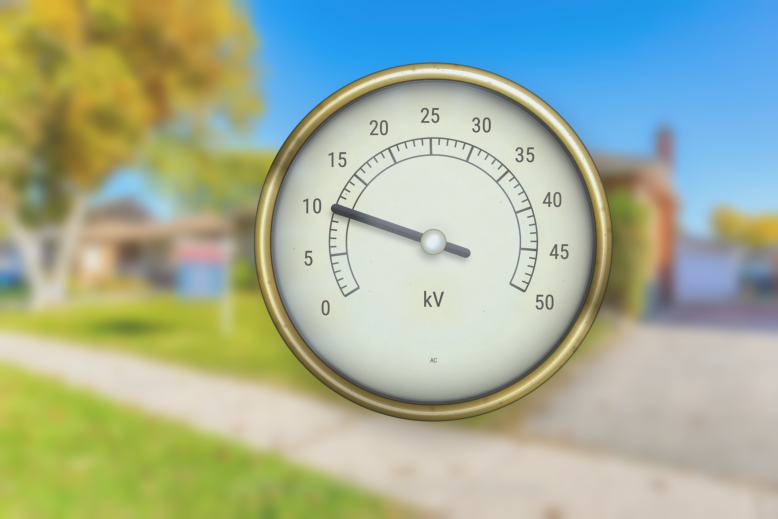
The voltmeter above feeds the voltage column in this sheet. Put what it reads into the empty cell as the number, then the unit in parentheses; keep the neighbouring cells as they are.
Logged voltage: 10.5 (kV)
